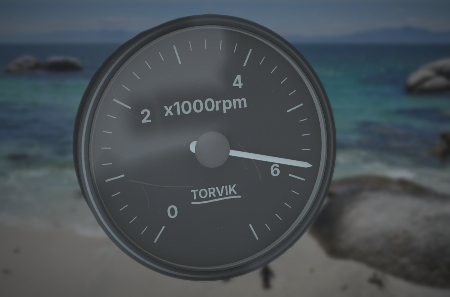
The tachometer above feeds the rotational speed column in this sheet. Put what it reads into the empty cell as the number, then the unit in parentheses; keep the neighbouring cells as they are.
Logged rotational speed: 5800 (rpm)
